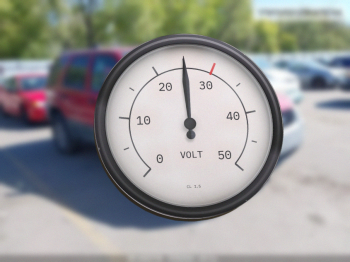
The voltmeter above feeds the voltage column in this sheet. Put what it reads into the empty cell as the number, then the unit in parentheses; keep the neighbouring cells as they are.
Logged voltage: 25 (V)
